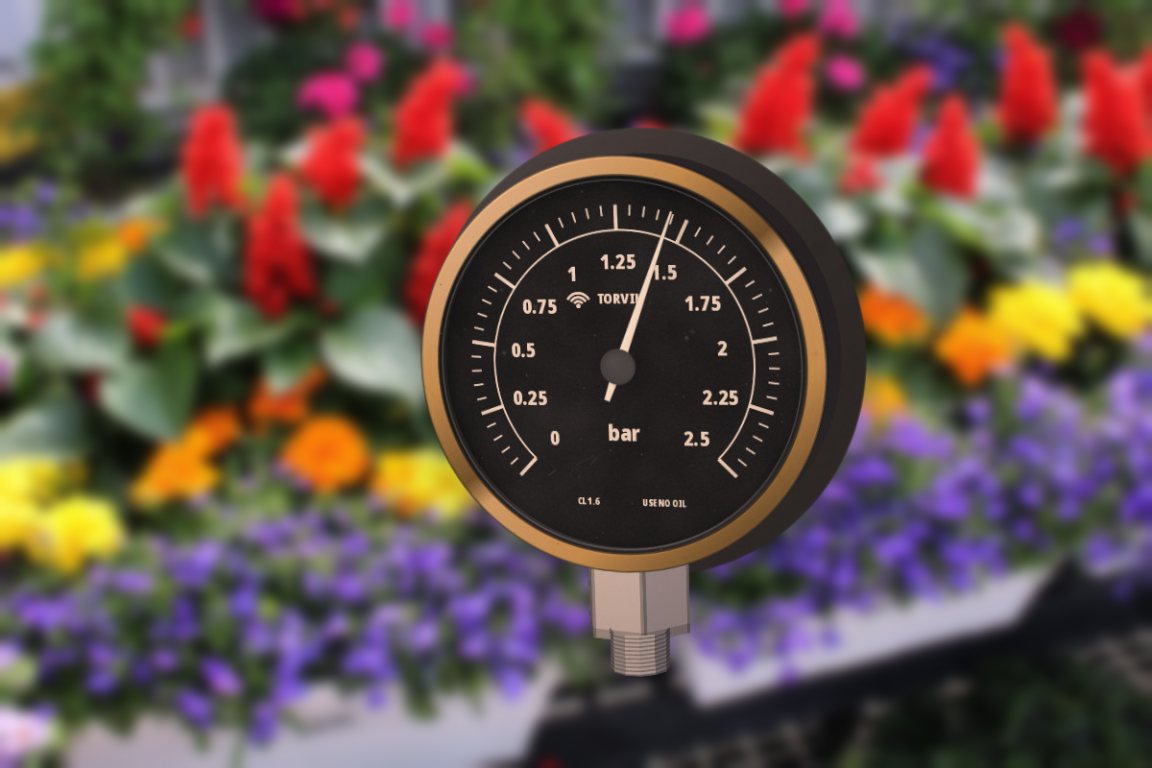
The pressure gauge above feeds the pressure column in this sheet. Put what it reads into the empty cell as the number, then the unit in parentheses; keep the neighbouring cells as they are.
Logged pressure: 1.45 (bar)
